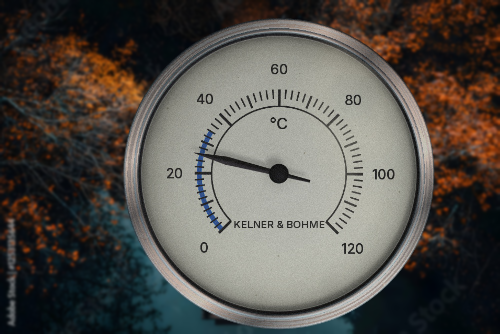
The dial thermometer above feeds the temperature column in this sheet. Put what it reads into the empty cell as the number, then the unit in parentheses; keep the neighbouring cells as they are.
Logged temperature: 26 (°C)
